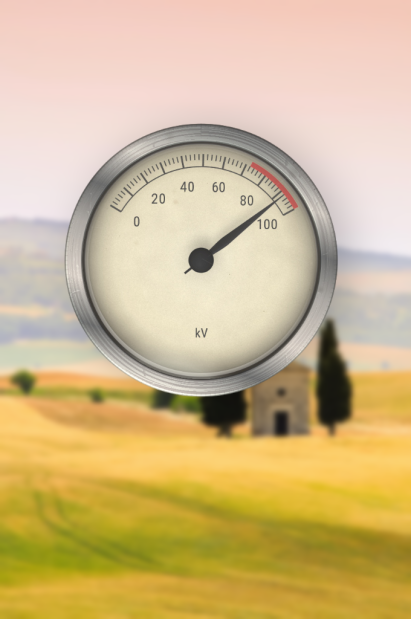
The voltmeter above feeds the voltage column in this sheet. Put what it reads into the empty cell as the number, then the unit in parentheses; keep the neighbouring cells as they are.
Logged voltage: 92 (kV)
